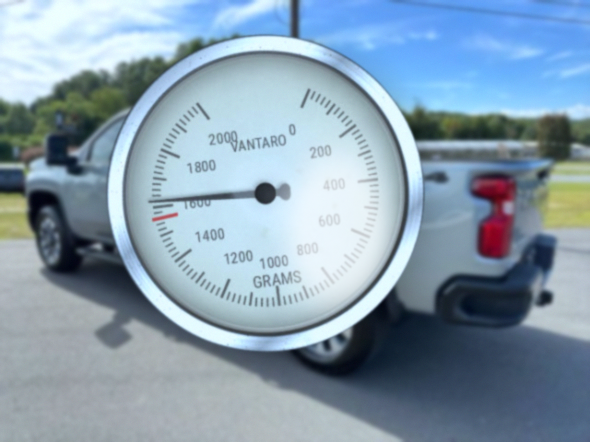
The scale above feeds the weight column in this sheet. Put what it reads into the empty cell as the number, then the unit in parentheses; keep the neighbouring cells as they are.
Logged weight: 1620 (g)
